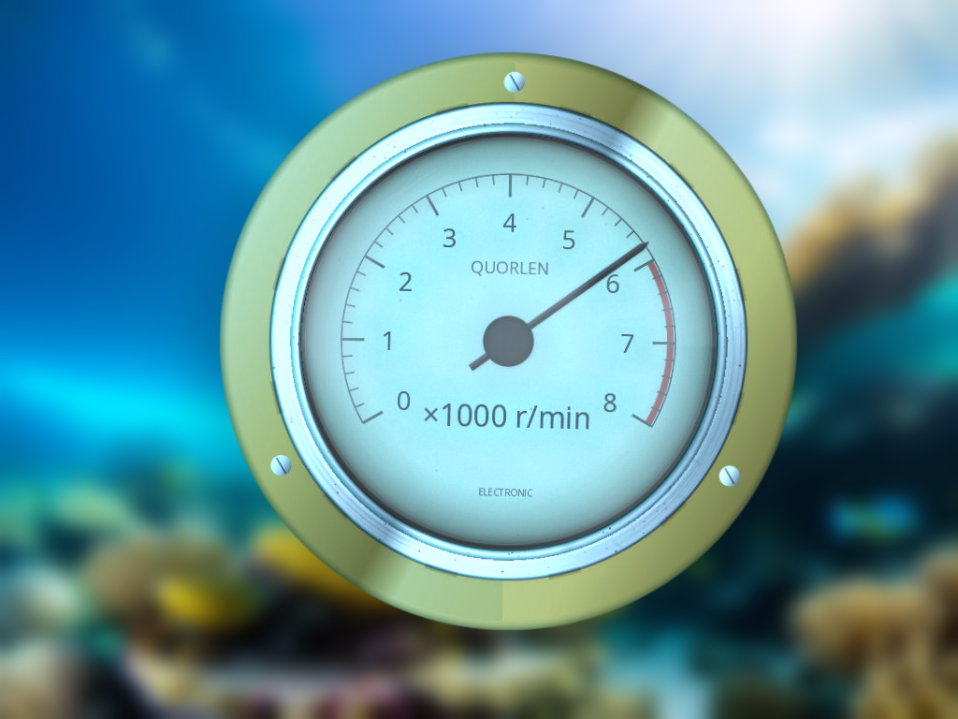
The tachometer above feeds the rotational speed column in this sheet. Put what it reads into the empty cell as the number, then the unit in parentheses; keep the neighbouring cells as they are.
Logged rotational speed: 5800 (rpm)
